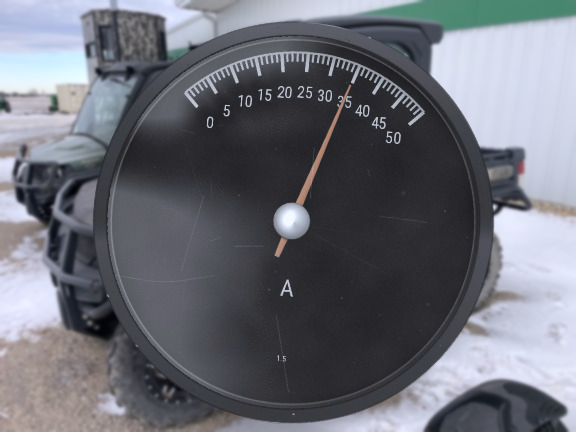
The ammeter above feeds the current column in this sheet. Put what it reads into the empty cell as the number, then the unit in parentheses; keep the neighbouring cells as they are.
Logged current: 35 (A)
